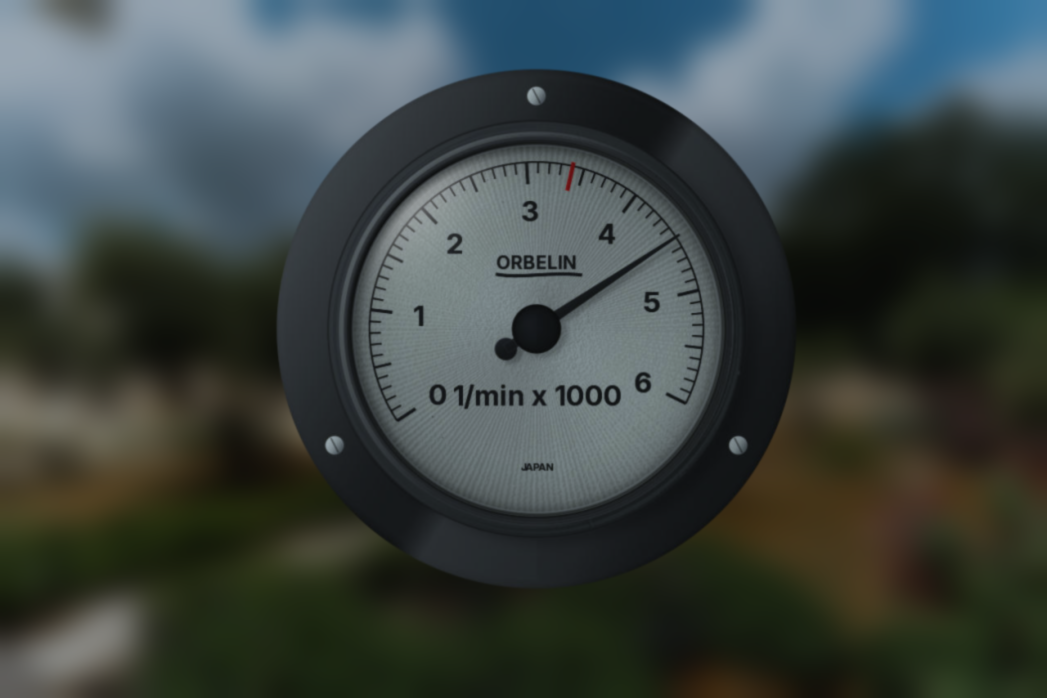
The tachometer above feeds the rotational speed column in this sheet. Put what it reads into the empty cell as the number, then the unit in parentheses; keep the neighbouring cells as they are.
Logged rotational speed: 4500 (rpm)
